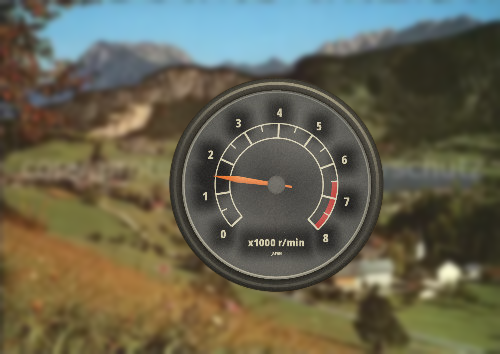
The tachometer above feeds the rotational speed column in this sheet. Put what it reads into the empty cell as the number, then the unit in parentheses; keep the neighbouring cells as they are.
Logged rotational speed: 1500 (rpm)
